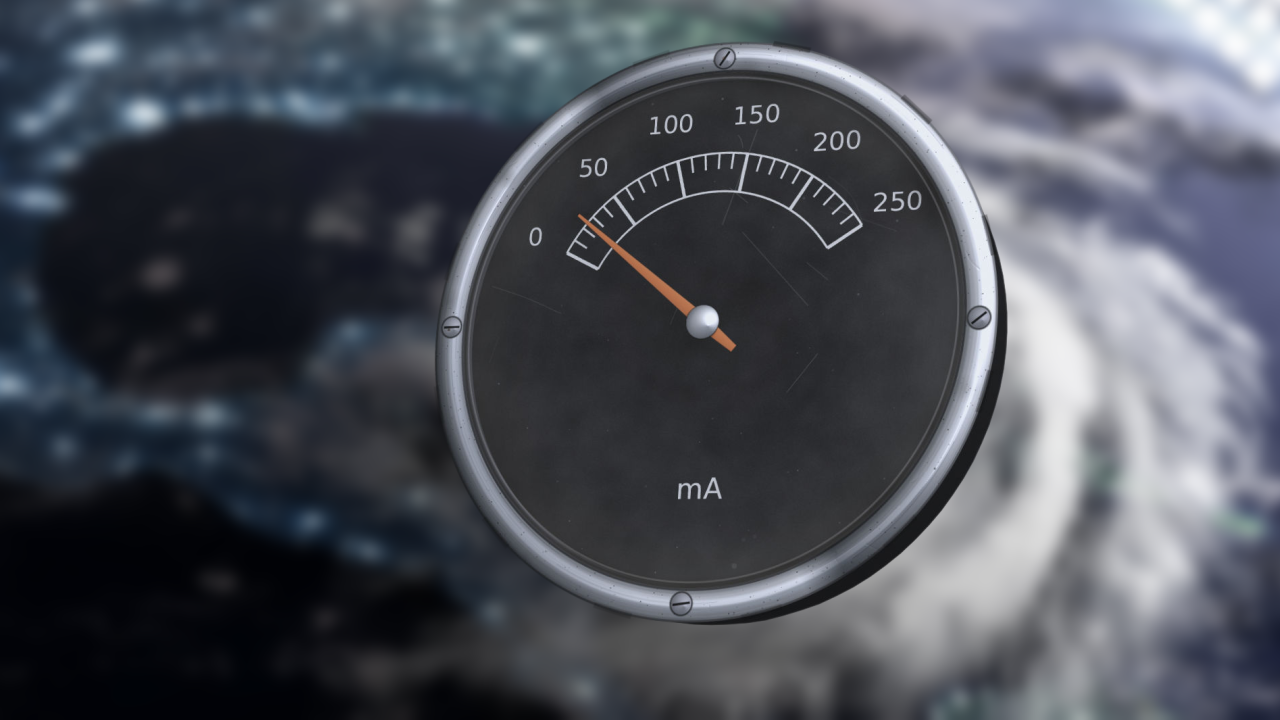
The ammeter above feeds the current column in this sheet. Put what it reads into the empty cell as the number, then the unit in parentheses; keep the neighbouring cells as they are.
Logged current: 25 (mA)
